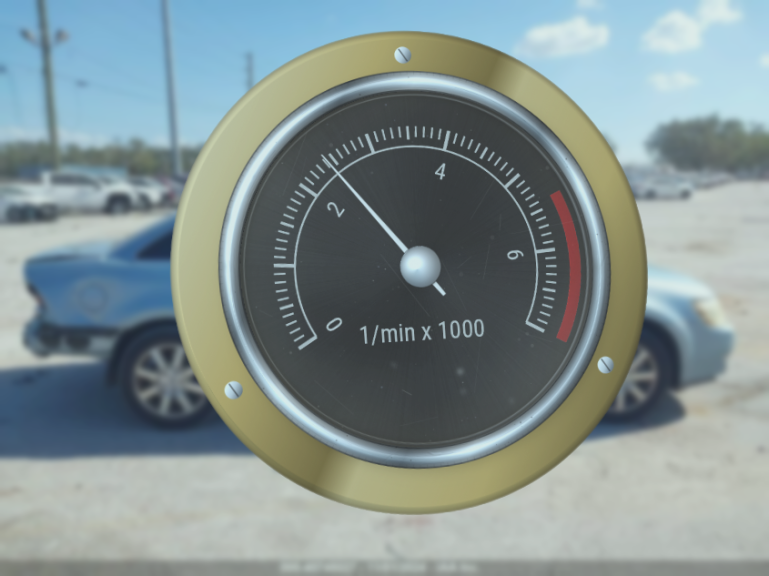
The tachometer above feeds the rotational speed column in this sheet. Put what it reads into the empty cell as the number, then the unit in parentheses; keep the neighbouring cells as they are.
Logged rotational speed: 2400 (rpm)
